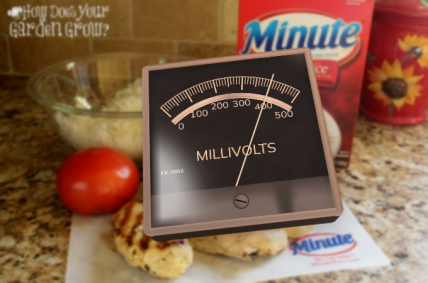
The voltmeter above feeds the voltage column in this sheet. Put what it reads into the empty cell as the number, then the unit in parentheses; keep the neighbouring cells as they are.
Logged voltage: 400 (mV)
